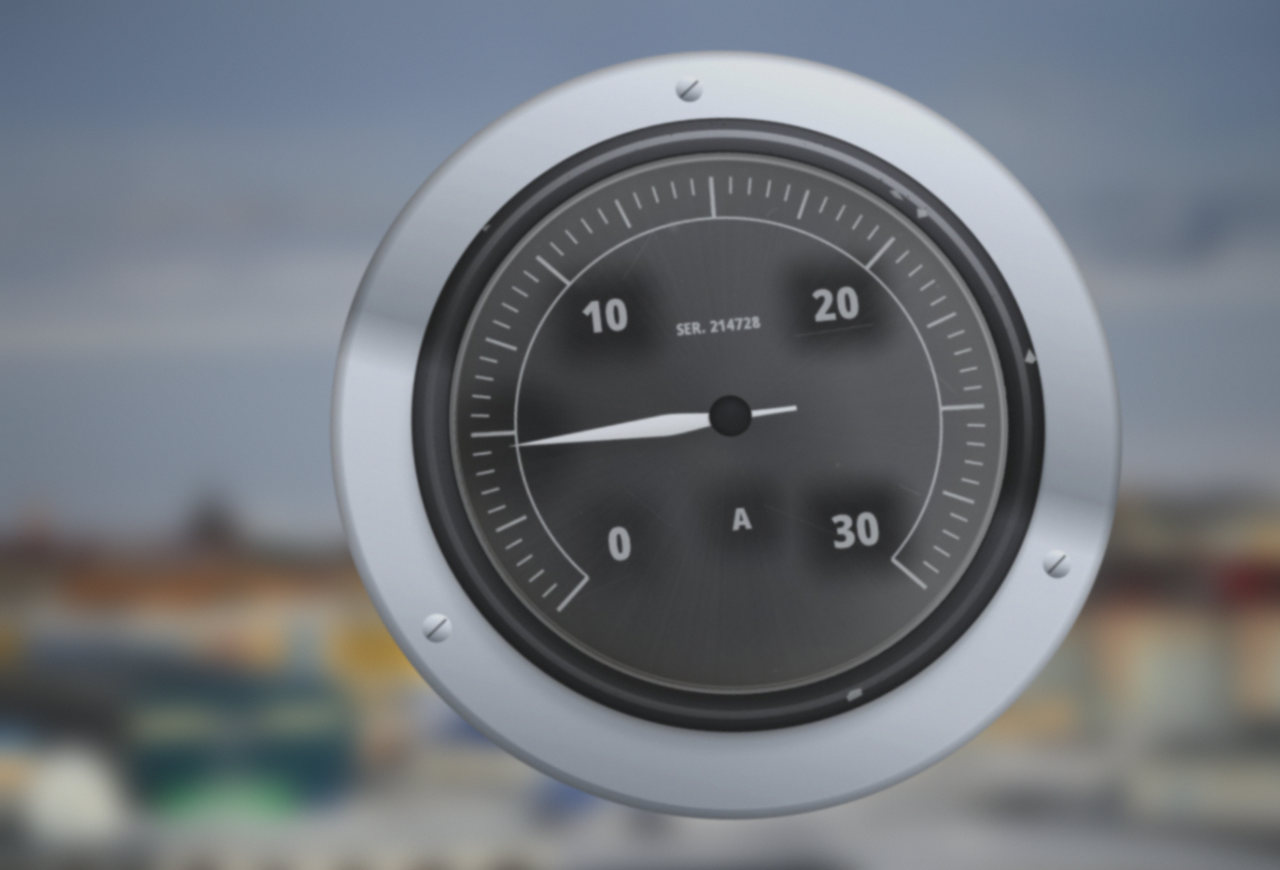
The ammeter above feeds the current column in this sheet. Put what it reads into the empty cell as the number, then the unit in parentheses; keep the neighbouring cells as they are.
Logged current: 4.5 (A)
